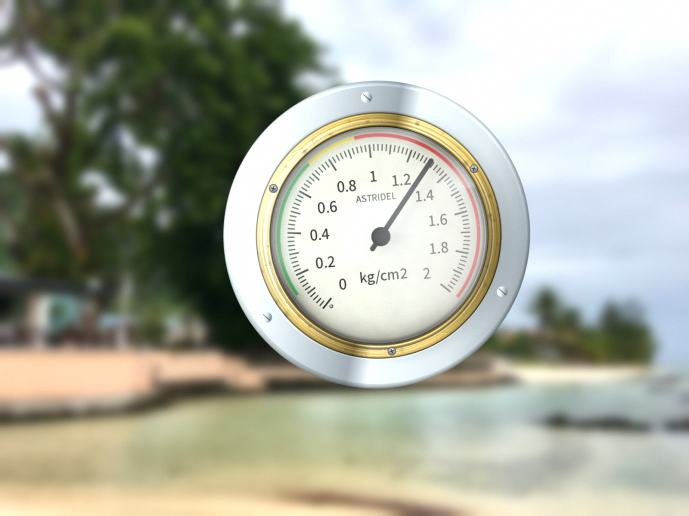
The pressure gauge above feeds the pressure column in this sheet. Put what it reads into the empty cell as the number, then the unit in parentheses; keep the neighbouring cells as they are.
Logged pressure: 1.3 (kg/cm²)
